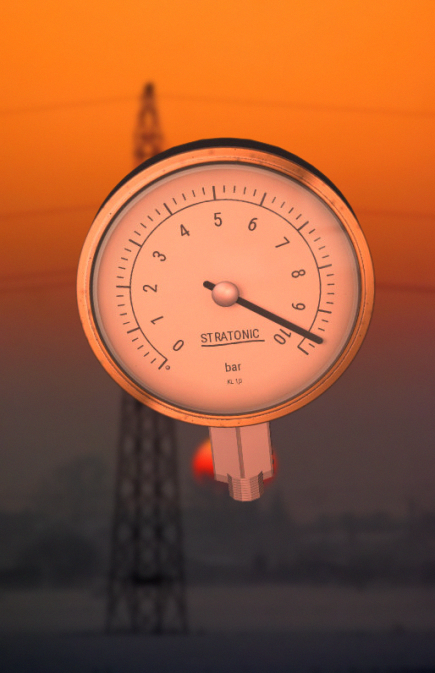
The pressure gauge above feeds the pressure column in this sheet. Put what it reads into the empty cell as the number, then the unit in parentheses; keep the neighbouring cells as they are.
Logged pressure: 9.6 (bar)
